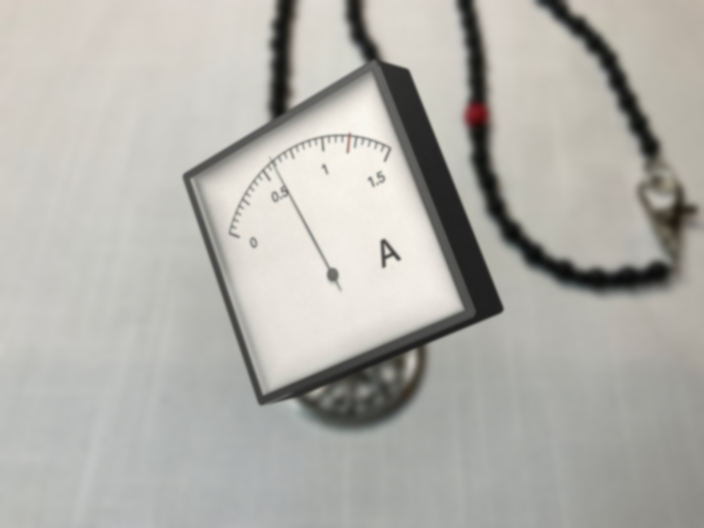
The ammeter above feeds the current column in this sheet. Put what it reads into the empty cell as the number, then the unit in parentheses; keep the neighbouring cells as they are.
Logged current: 0.6 (A)
